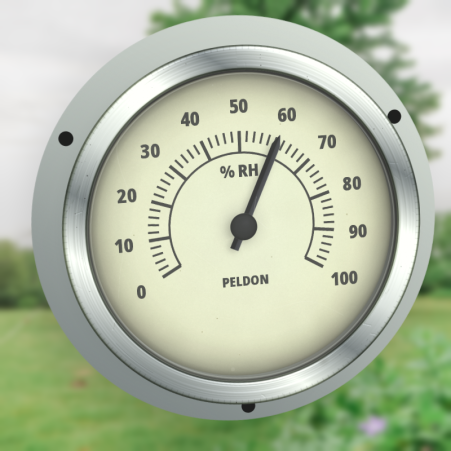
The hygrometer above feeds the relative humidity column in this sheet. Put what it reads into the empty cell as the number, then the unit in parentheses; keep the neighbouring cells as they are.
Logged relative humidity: 60 (%)
